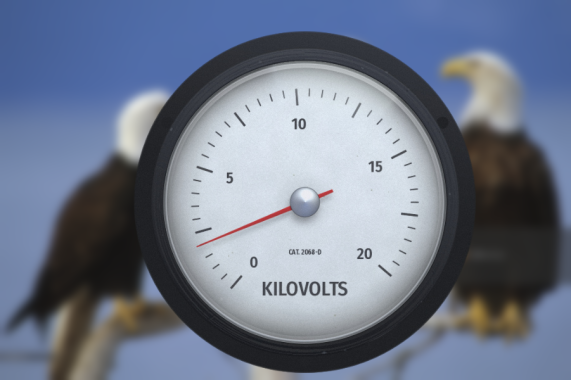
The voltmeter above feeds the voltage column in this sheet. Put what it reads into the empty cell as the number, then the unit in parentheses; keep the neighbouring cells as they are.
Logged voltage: 2 (kV)
